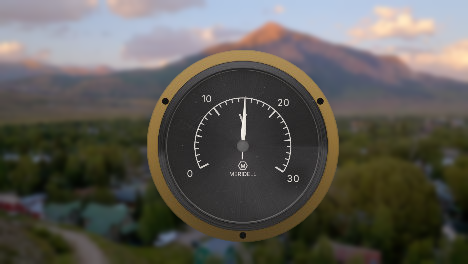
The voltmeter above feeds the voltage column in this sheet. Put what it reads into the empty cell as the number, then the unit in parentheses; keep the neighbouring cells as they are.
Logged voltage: 15 (V)
